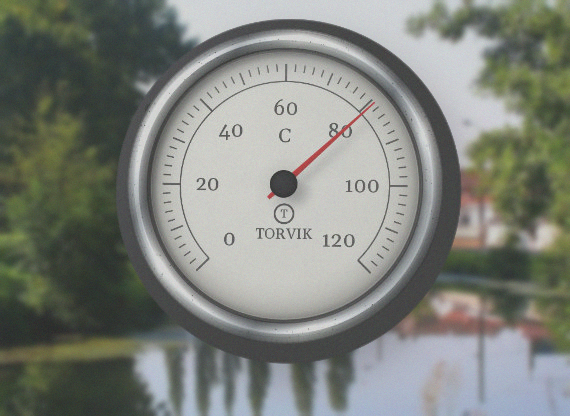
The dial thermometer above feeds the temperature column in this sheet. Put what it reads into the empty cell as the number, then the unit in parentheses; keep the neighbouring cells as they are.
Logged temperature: 81 (°C)
